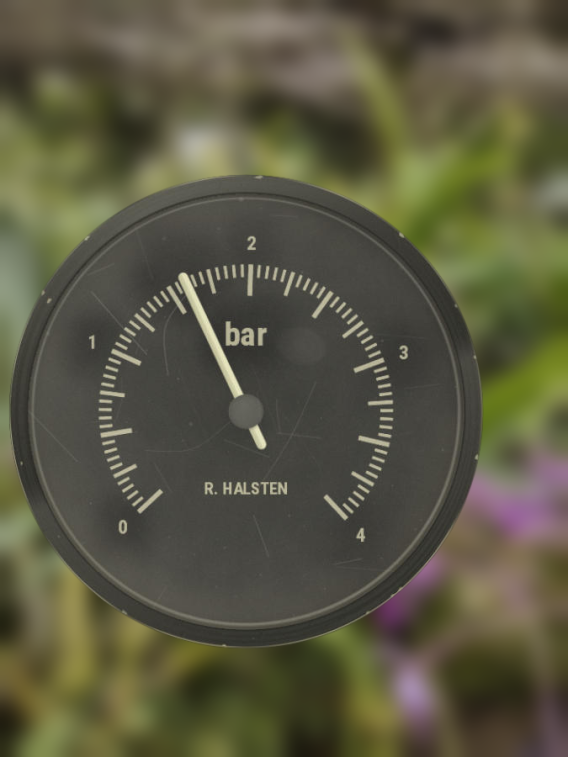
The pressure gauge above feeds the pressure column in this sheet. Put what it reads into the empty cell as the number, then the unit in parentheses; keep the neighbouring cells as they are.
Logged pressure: 1.6 (bar)
